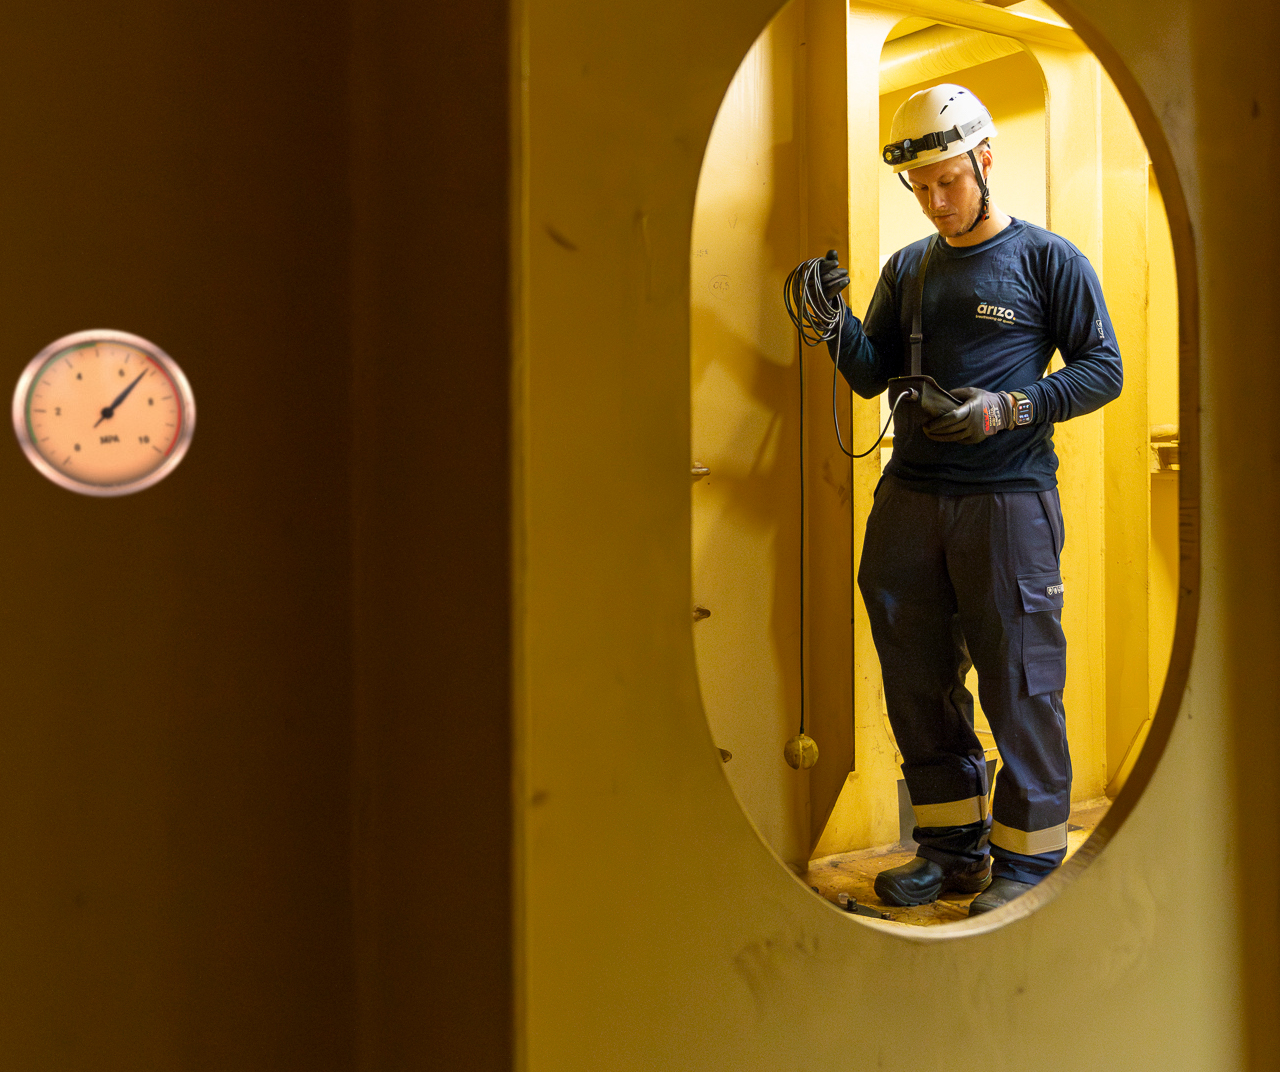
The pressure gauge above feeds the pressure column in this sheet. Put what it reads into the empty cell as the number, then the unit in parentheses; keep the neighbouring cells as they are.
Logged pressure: 6.75 (MPa)
